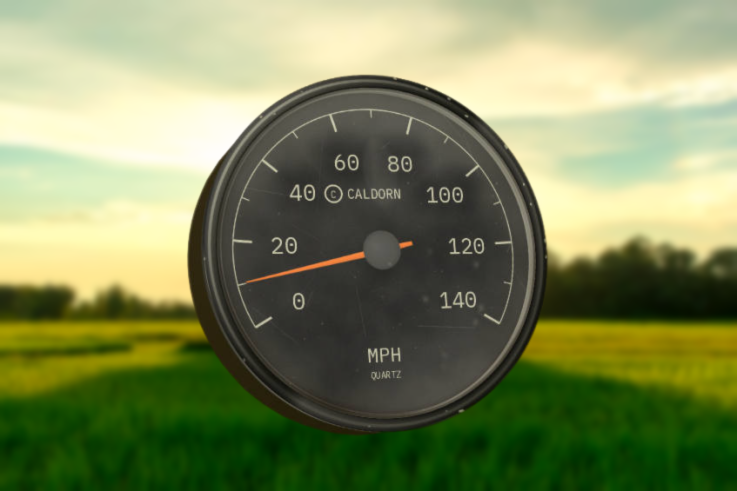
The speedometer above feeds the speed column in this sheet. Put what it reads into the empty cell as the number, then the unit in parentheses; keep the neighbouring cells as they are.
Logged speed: 10 (mph)
